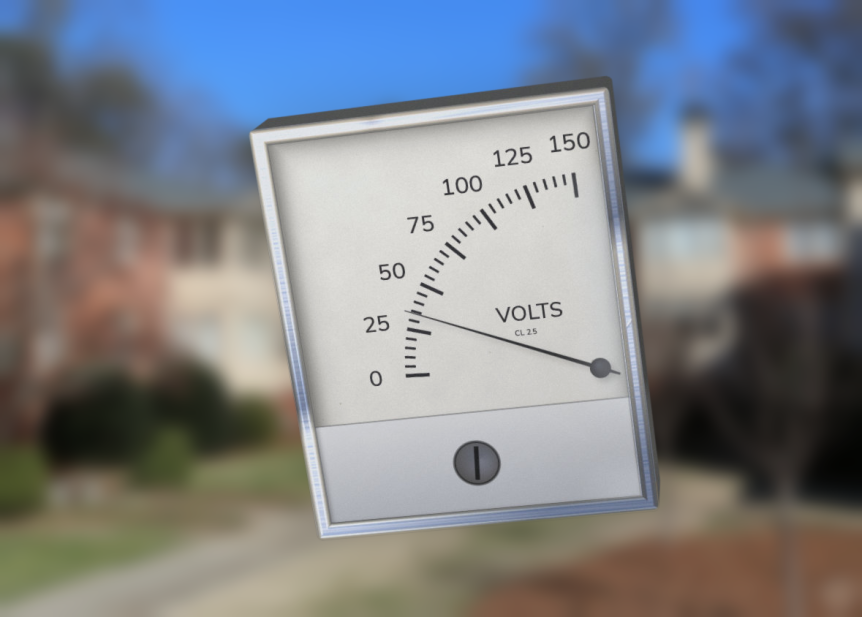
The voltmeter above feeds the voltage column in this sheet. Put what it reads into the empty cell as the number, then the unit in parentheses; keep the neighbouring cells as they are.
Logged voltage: 35 (V)
